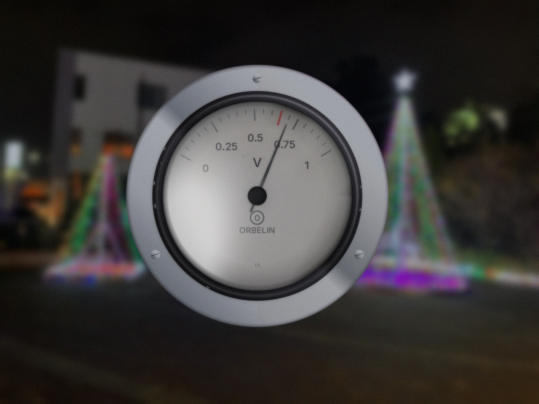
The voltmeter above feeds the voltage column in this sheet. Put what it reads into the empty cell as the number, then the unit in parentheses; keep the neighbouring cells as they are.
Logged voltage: 0.7 (V)
